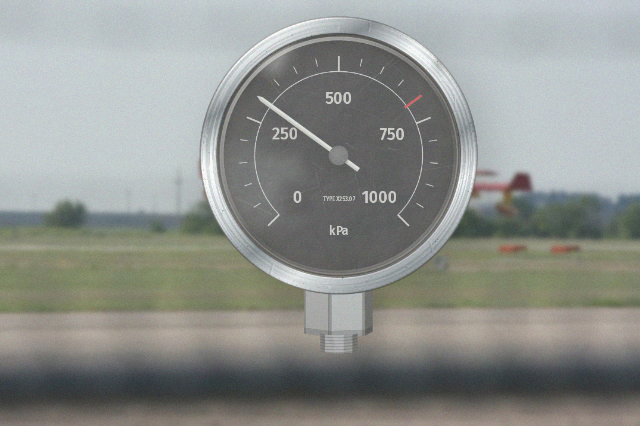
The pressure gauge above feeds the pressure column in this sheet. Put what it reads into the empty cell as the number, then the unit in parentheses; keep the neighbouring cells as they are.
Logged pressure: 300 (kPa)
